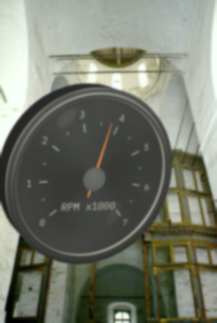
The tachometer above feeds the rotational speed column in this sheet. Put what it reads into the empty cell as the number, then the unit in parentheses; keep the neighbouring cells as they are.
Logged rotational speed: 3750 (rpm)
